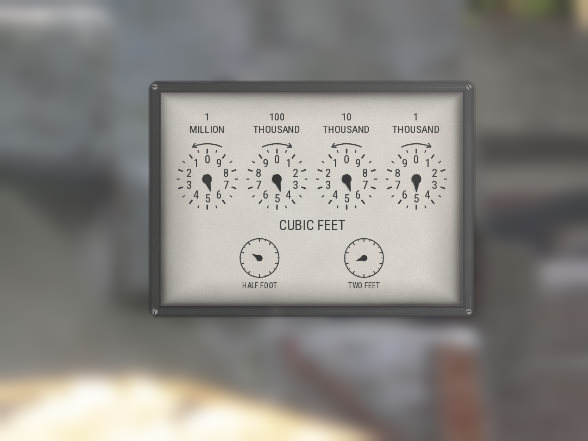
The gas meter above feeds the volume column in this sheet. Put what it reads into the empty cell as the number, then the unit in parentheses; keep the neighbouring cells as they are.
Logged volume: 545500 (ft³)
